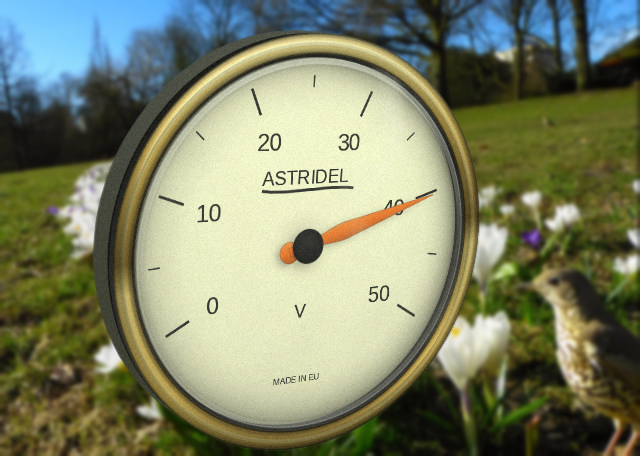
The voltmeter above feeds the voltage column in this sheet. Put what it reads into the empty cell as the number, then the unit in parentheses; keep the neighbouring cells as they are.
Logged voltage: 40 (V)
